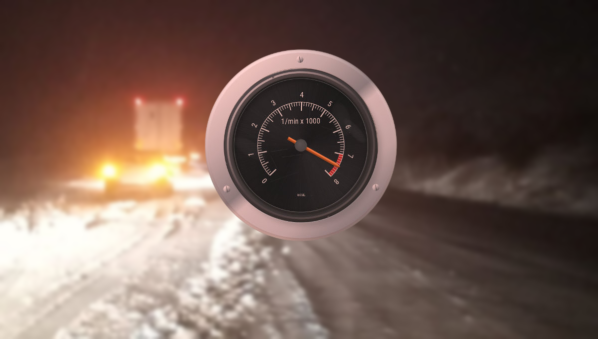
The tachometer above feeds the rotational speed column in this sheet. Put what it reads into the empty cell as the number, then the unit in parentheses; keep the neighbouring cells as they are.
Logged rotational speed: 7500 (rpm)
